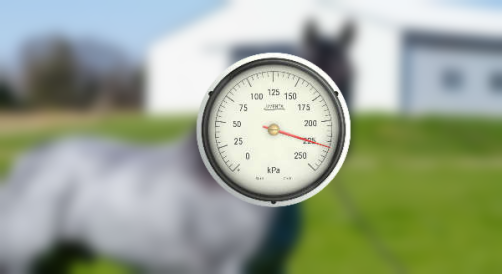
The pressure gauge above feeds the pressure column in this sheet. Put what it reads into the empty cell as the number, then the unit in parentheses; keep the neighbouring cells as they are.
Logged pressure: 225 (kPa)
